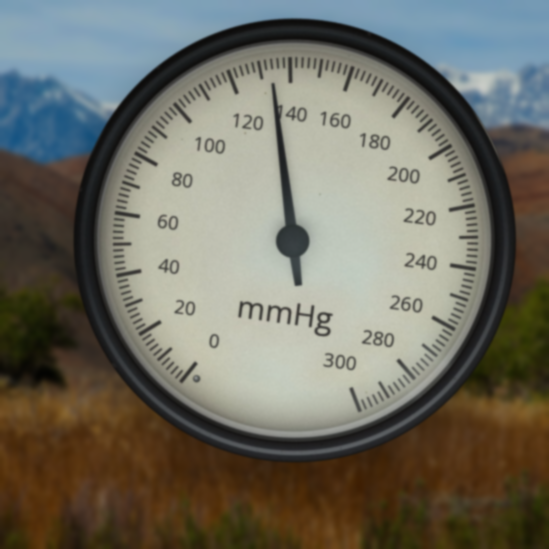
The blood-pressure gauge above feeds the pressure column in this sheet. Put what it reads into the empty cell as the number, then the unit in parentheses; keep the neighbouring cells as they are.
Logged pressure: 134 (mmHg)
